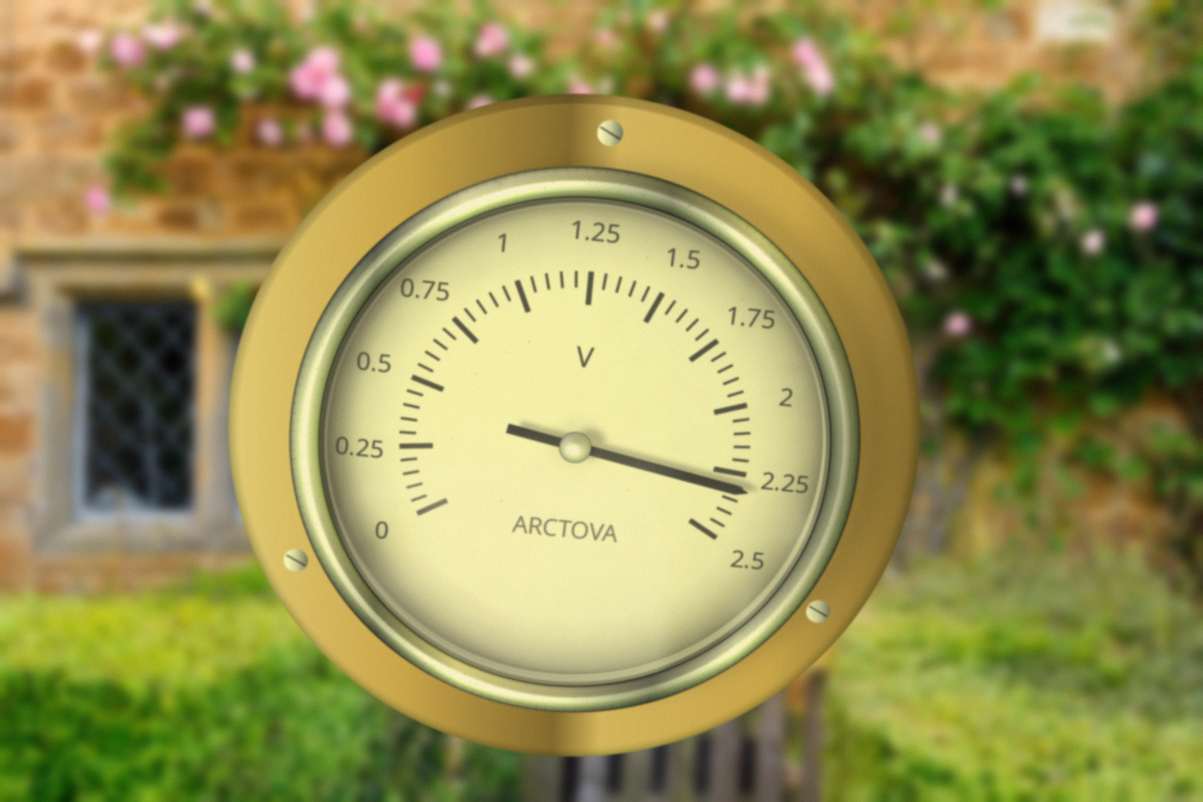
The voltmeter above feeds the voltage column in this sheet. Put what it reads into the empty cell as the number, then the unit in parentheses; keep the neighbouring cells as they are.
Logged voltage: 2.3 (V)
